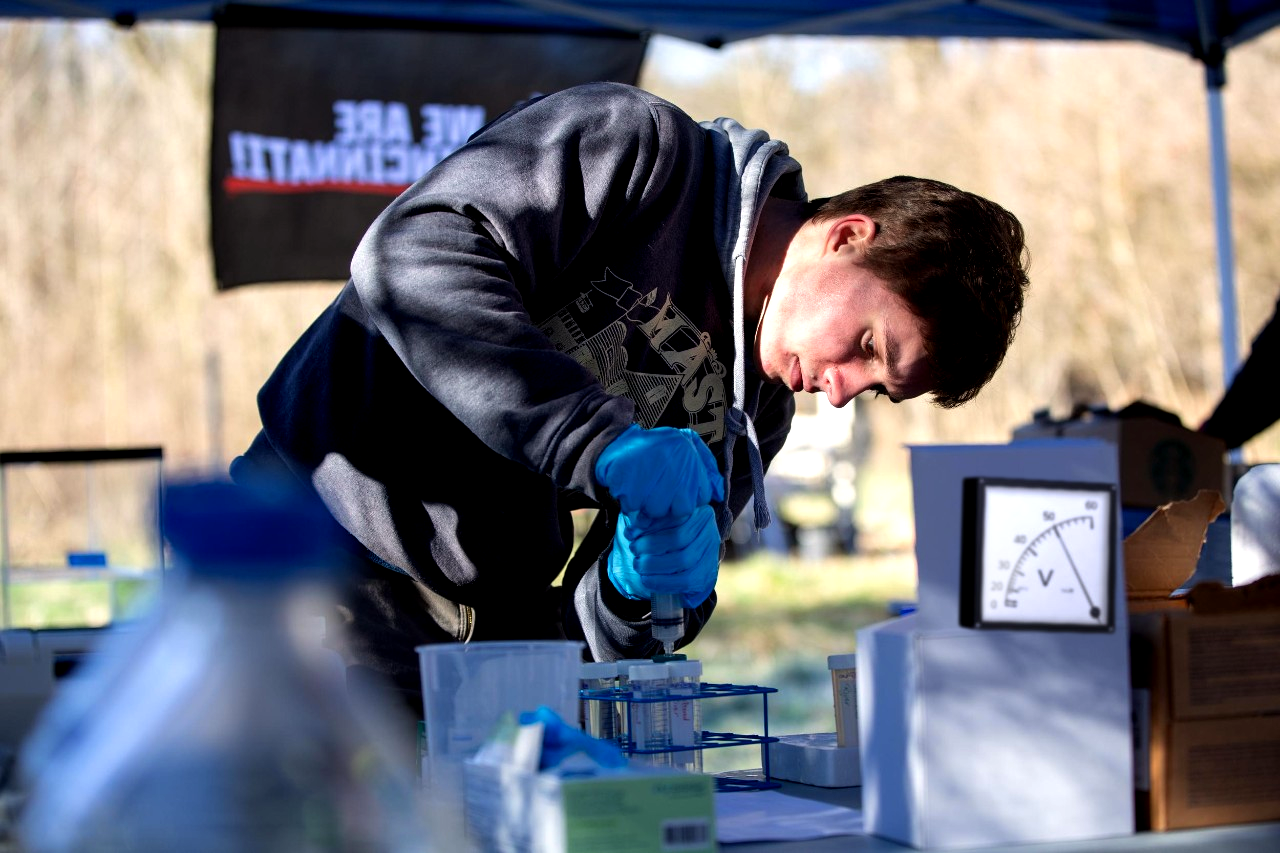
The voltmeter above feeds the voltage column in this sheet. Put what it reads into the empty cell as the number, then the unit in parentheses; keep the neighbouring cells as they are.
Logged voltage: 50 (V)
